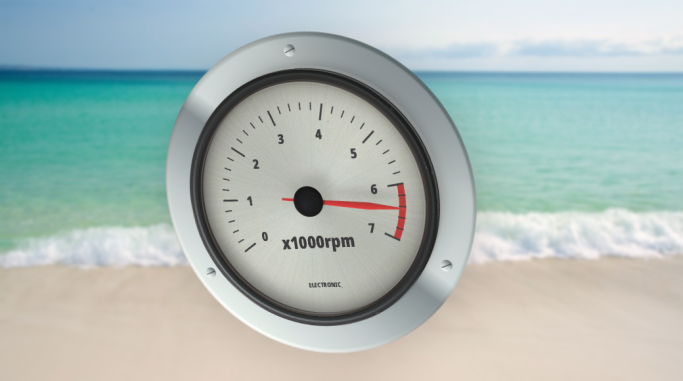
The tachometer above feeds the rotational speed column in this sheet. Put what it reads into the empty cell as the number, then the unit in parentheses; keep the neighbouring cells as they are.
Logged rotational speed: 6400 (rpm)
